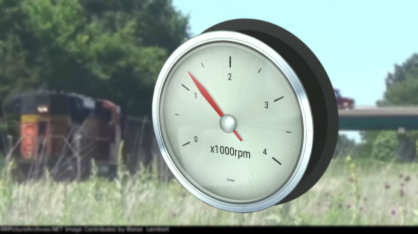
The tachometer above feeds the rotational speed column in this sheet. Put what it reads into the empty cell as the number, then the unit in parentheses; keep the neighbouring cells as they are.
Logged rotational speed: 1250 (rpm)
